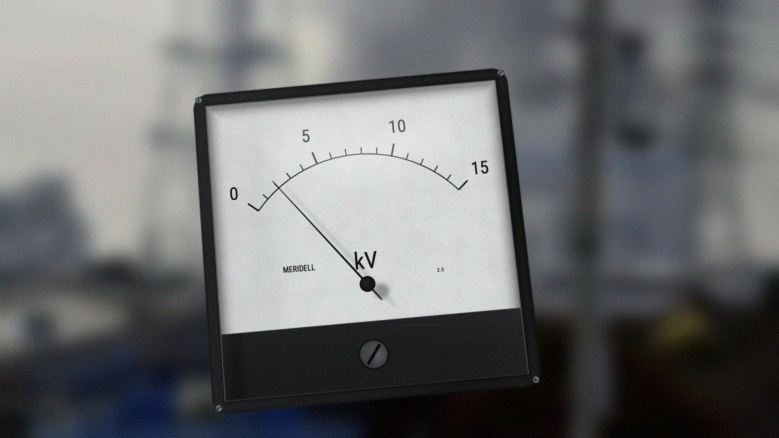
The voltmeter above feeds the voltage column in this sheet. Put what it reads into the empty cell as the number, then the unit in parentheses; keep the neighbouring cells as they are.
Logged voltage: 2 (kV)
